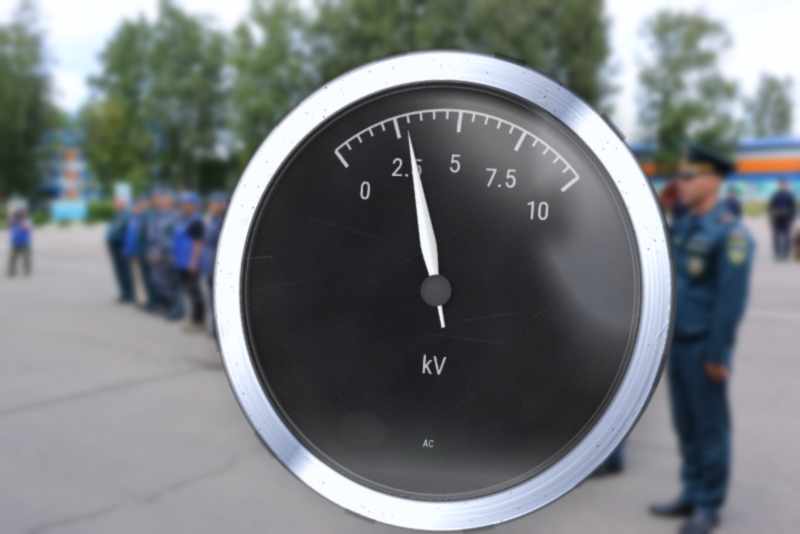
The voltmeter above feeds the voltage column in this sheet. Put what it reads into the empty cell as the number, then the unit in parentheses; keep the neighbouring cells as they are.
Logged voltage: 3 (kV)
